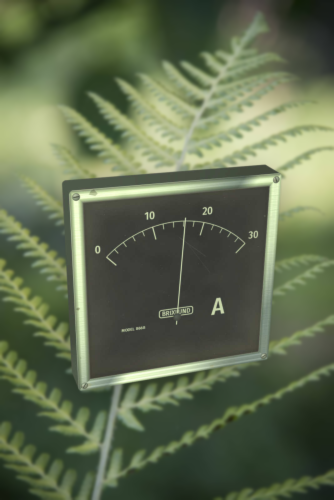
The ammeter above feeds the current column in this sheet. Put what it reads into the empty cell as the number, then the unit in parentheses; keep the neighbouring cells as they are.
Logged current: 16 (A)
